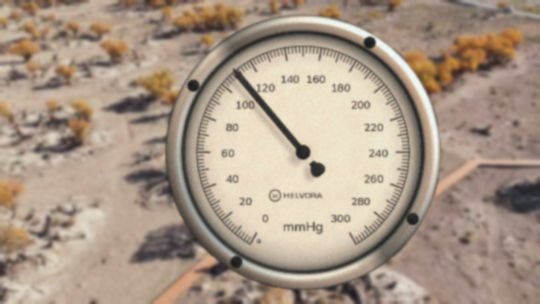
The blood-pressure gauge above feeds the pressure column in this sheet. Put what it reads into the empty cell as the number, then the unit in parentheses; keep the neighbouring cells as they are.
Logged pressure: 110 (mmHg)
